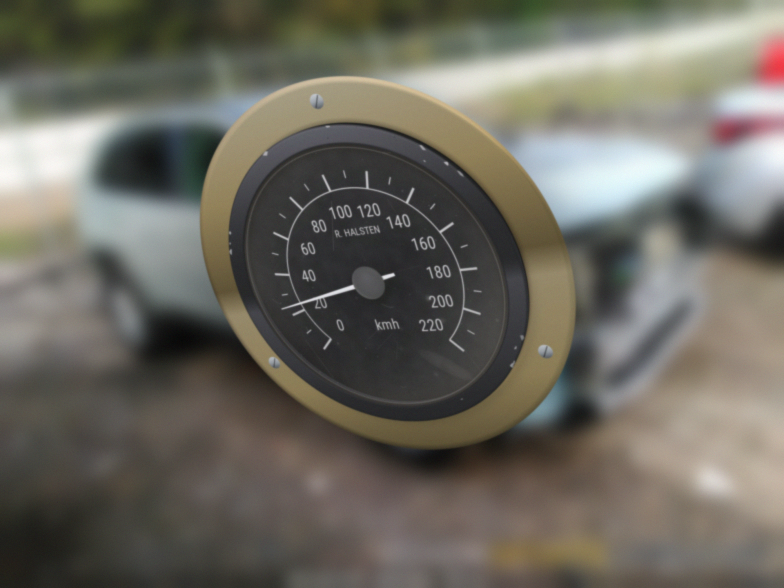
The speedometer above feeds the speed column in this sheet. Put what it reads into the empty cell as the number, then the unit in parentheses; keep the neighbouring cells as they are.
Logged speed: 25 (km/h)
